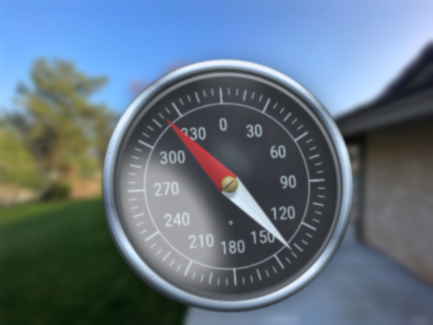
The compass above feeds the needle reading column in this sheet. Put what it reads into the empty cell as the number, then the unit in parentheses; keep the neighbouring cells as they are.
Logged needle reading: 320 (°)
